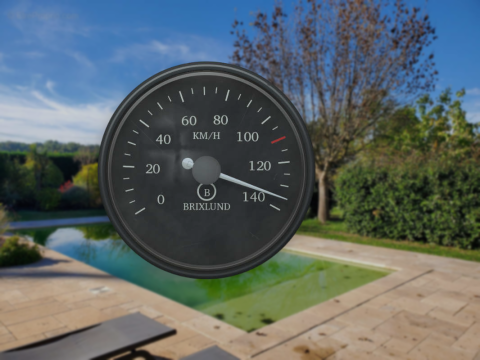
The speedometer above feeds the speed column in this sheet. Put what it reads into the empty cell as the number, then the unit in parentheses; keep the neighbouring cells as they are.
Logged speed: 135 (km/h)
